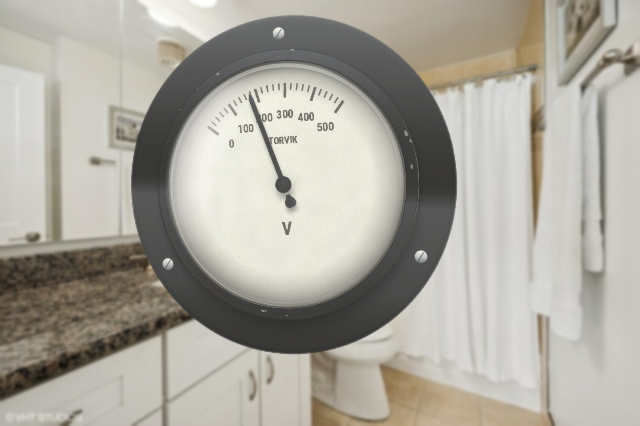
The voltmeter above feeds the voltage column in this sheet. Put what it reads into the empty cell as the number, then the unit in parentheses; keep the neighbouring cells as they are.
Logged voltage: 180 (V)
